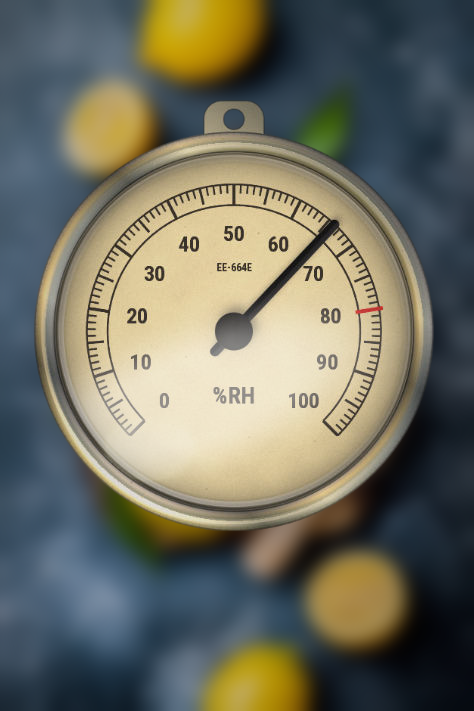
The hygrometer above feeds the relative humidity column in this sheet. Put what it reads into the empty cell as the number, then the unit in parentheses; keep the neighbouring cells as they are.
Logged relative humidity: 66 (%)
